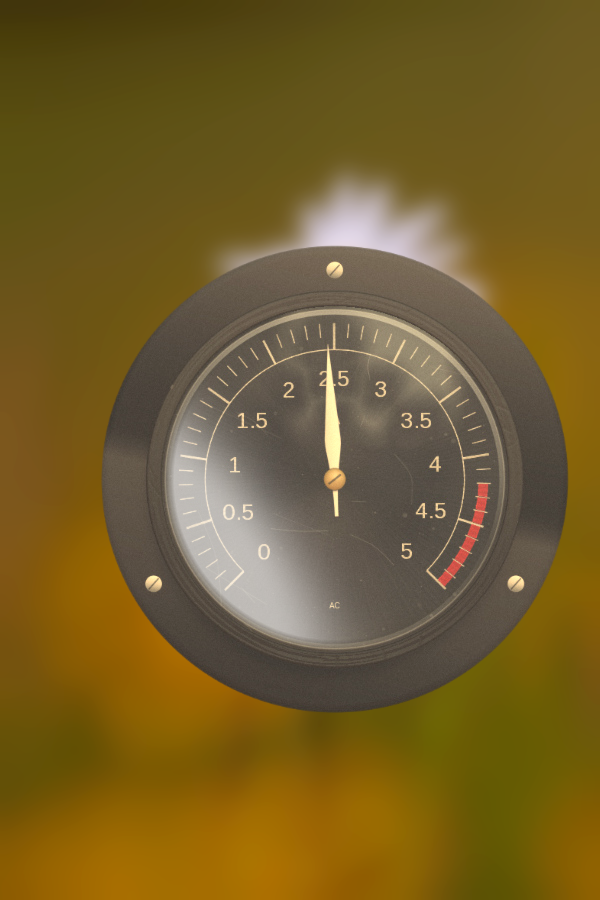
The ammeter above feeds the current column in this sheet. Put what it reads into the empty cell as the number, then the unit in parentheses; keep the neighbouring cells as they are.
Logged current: 2.45 (A)
